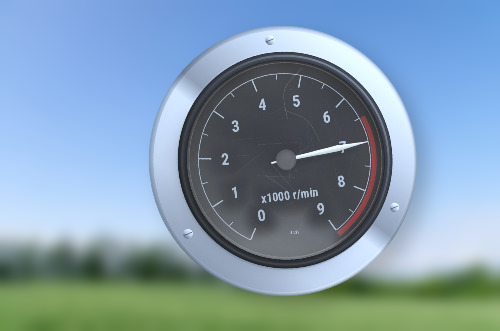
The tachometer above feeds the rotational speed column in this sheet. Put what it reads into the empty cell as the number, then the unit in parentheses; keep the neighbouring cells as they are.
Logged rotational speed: 7000 (rpm)
